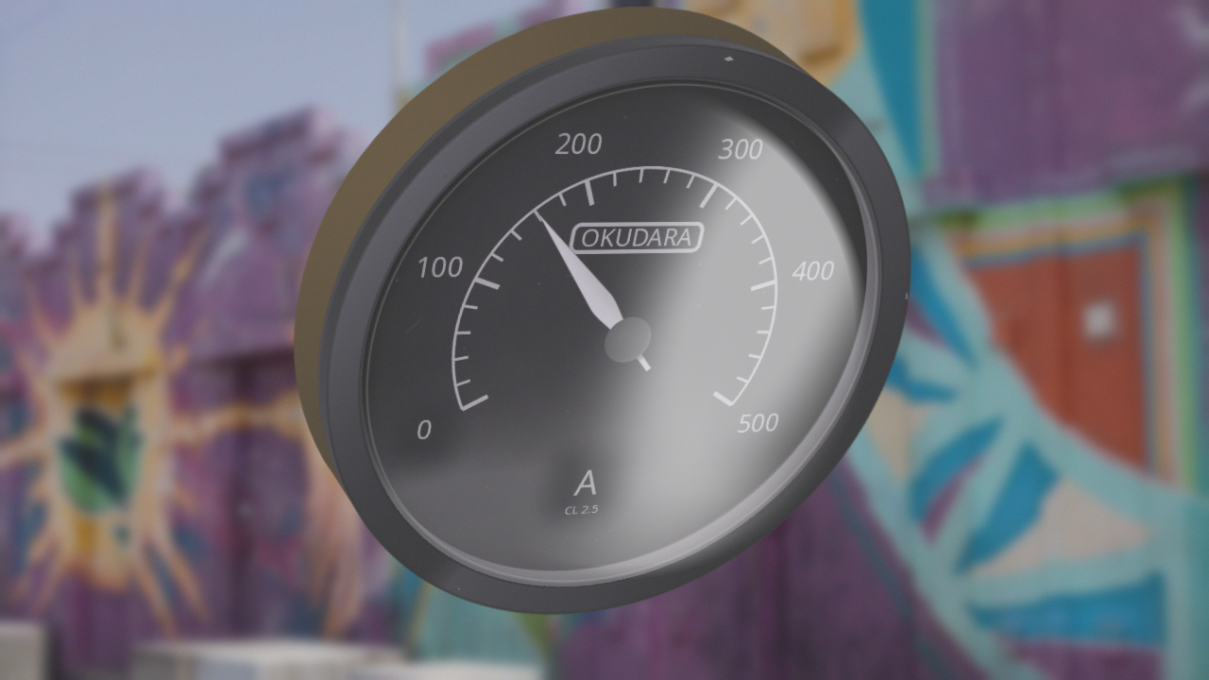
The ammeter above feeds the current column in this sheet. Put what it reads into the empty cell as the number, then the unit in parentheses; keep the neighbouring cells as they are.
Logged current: 160 (A)
